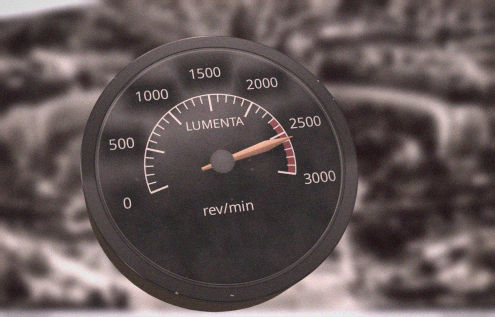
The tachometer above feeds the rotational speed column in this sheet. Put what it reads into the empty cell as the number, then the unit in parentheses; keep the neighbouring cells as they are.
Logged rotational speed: 2600 (rpm)
